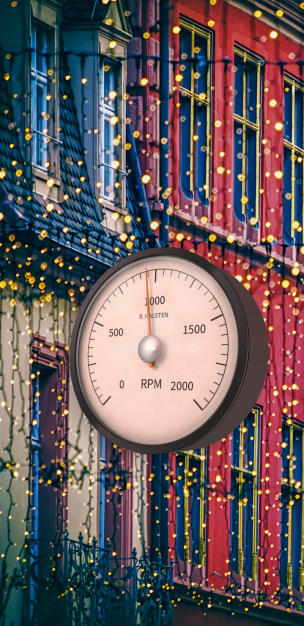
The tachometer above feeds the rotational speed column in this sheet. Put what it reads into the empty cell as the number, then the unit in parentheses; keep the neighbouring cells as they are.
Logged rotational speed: 950 (rpm)
